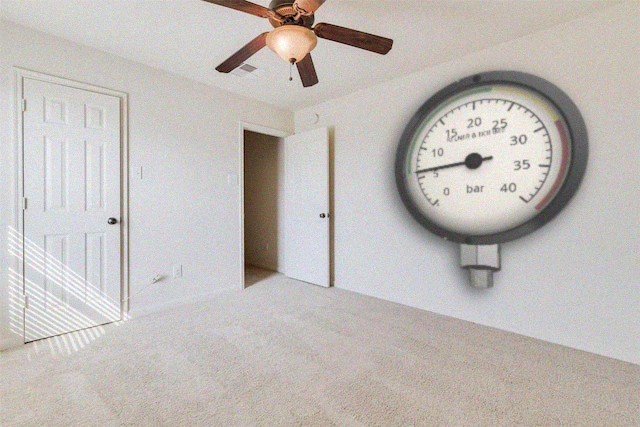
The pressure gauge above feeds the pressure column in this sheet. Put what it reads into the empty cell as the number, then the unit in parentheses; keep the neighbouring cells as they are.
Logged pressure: 6 (bar)
